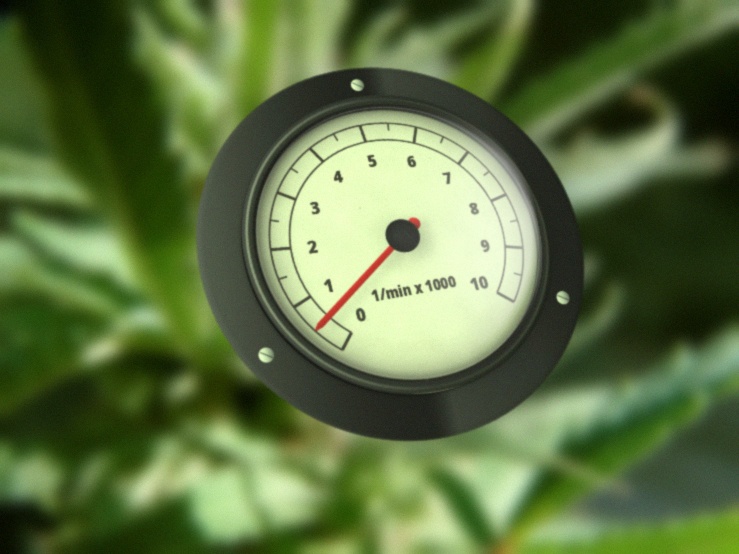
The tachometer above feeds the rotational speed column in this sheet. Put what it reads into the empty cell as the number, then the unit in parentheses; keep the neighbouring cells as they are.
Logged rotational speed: 500 (rpm)
